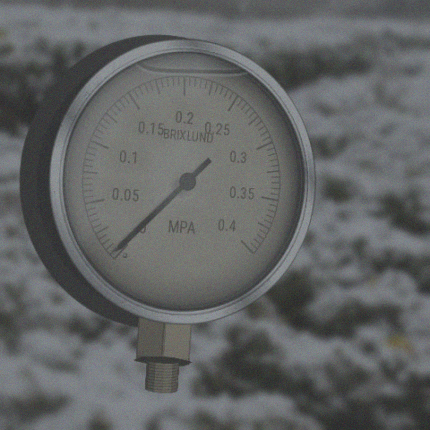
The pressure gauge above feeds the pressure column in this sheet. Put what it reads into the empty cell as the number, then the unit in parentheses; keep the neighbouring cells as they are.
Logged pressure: 0.005 (MPa)
